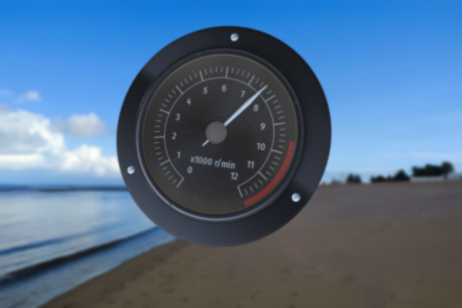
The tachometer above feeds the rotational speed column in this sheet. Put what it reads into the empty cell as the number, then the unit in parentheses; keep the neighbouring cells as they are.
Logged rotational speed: 7600 (rpm)
